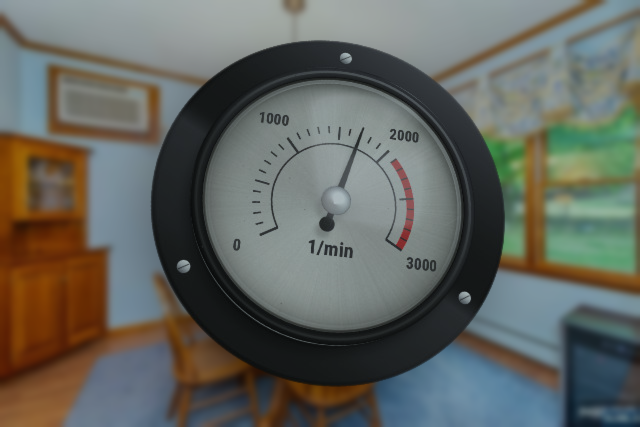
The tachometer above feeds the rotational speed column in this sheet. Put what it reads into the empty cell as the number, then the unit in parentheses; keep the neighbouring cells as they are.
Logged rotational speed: 1700 (rpm)
